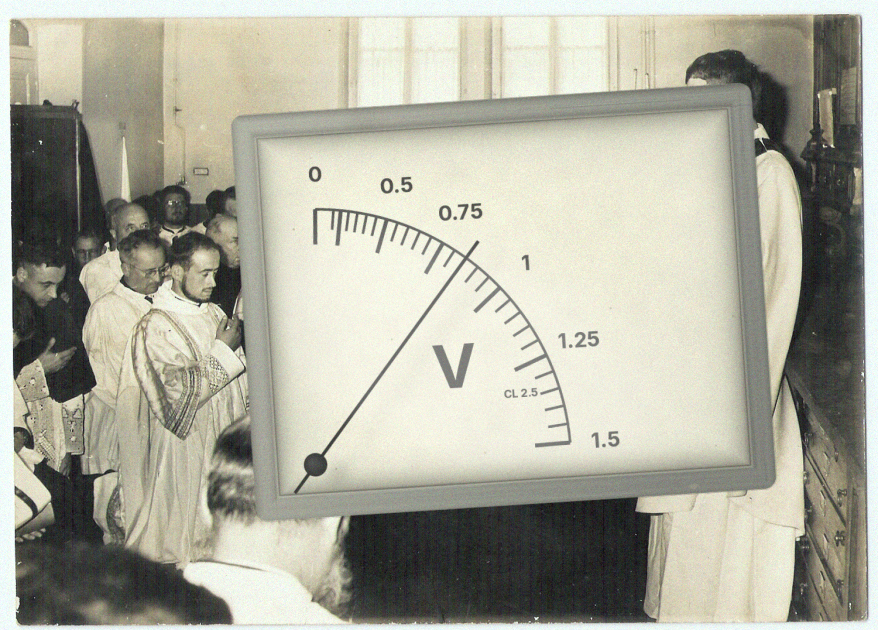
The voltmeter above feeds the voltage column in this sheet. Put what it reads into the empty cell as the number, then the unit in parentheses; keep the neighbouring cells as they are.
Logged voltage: 0.85 (V)
